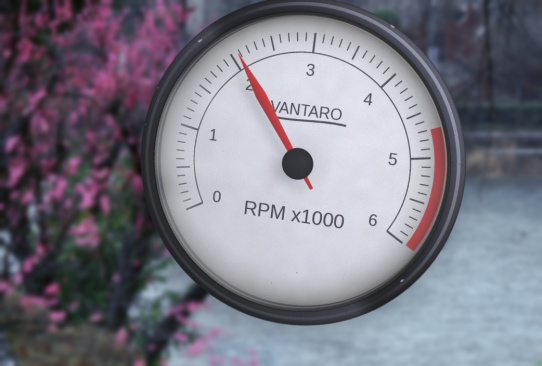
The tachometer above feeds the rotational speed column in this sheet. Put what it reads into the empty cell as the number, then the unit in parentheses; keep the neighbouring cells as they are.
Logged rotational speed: 2100 (rpm)
